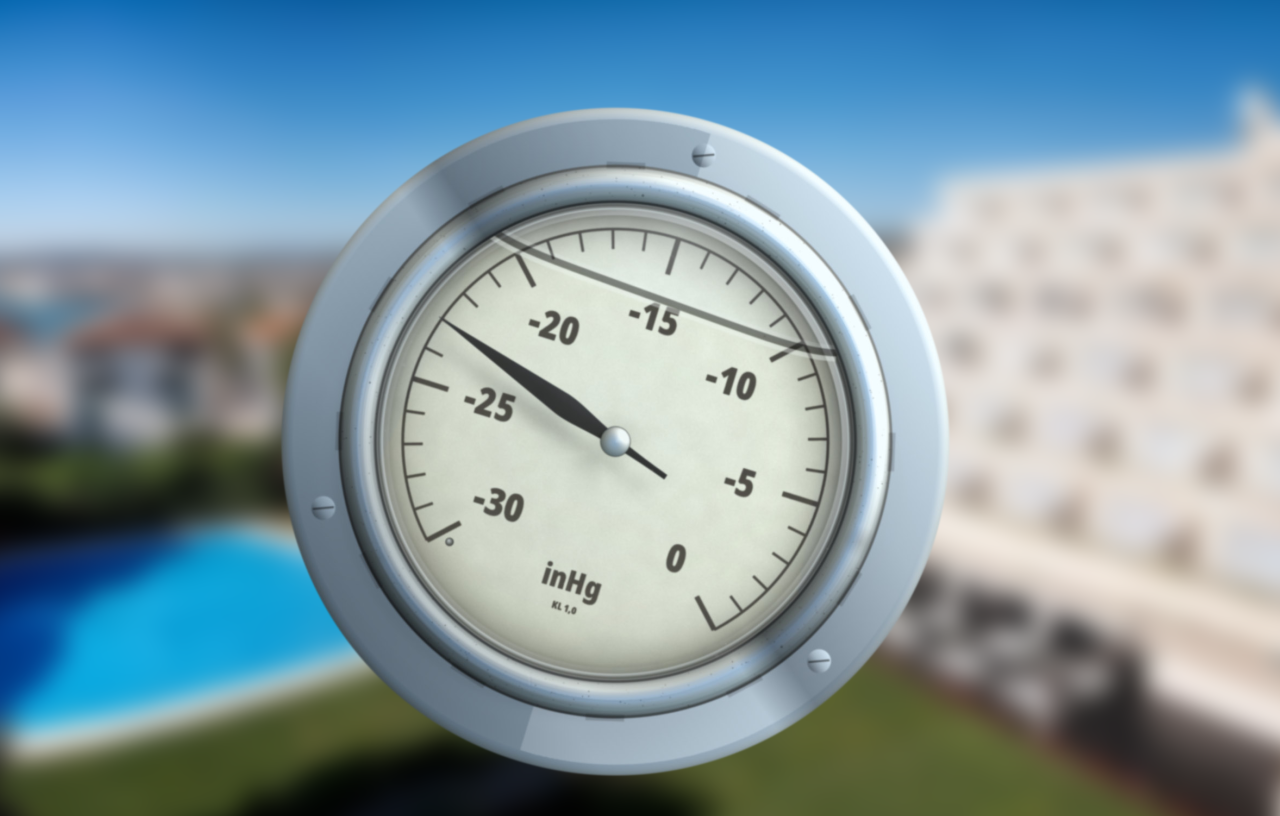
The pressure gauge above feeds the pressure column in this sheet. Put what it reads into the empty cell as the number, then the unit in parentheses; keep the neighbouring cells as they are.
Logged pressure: -23 (inHg)
